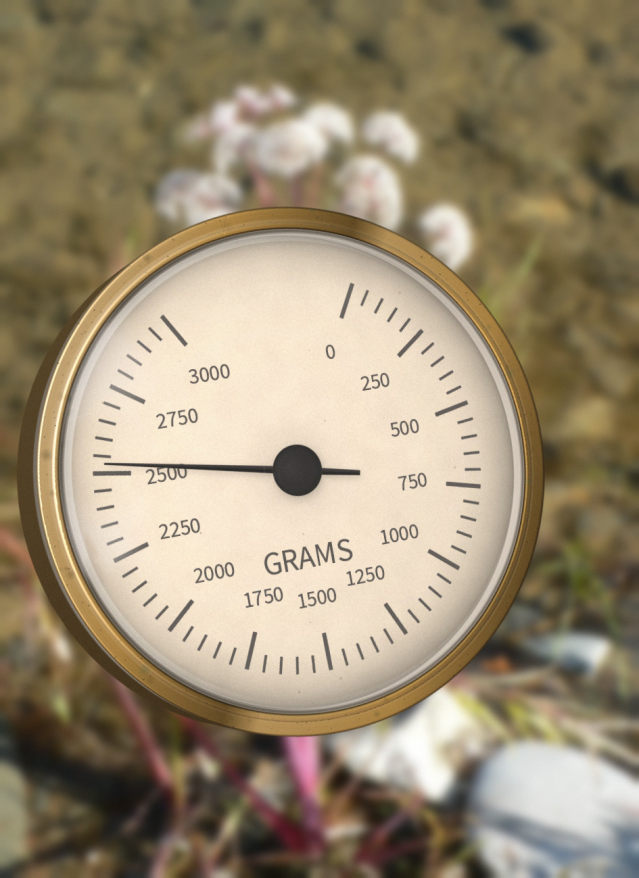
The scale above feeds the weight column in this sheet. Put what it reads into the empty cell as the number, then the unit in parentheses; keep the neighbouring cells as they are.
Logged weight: 2525 (g)
